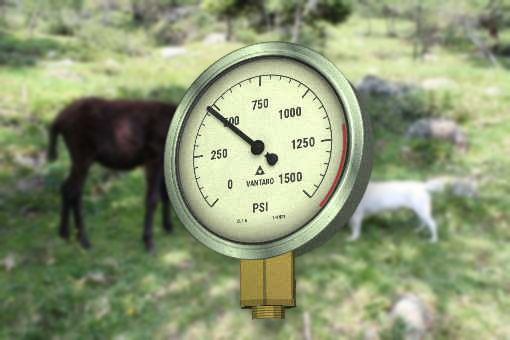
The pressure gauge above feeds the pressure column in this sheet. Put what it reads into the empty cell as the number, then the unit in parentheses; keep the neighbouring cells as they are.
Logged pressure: 475 (psi)
